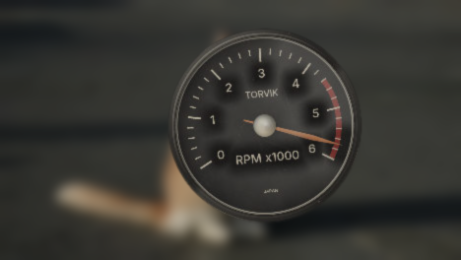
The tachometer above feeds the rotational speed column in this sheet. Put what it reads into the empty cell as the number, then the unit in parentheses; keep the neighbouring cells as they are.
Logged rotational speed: 5700 (rpm)
